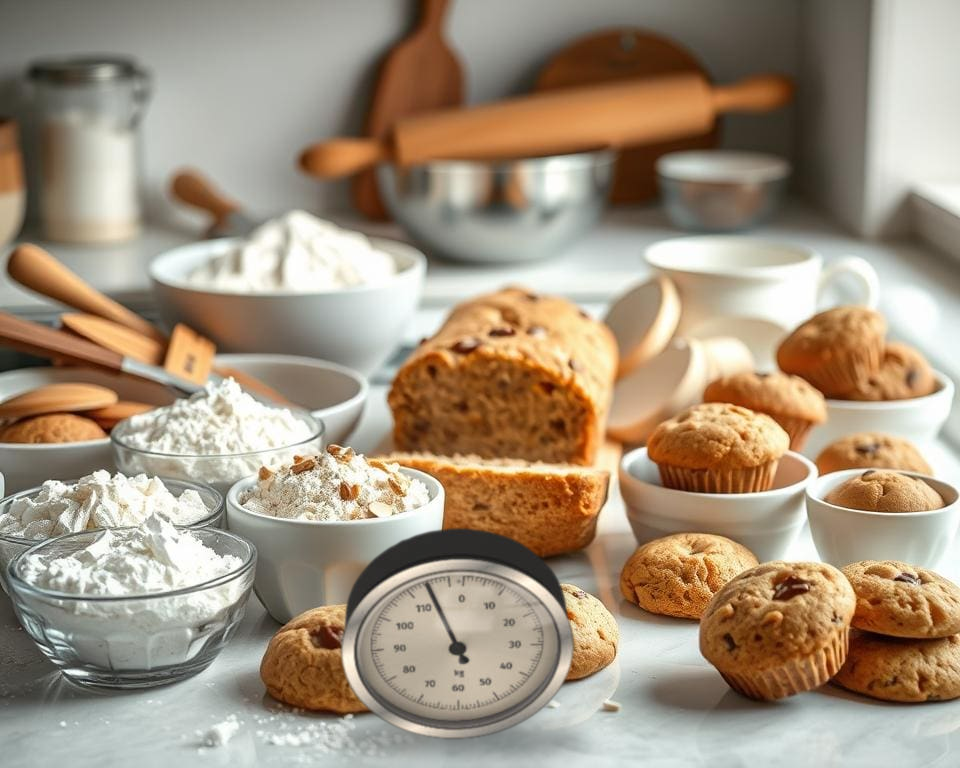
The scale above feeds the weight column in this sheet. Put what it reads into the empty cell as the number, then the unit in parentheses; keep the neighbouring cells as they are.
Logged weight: 115 (kg)
